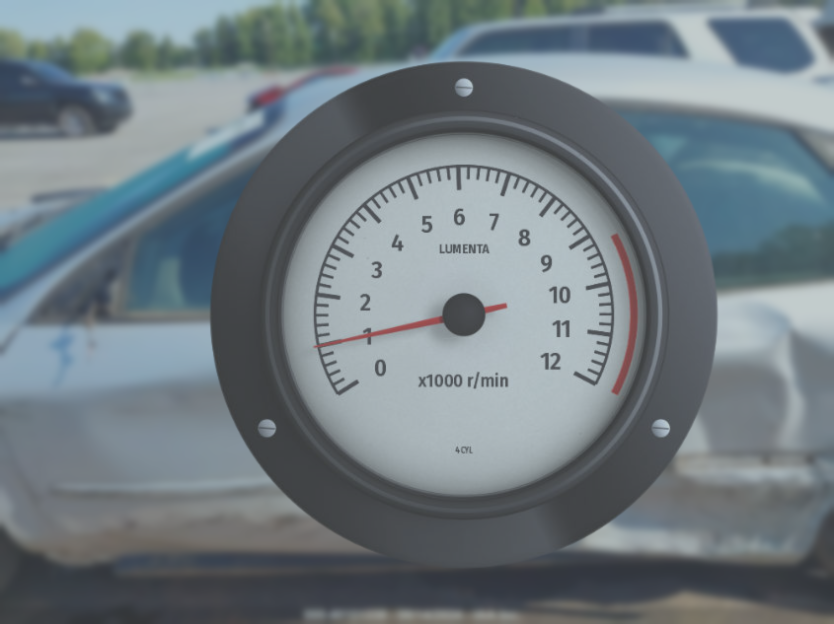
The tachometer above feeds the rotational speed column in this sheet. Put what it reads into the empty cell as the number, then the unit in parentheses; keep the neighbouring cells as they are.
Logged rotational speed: 1000 (rpm)
